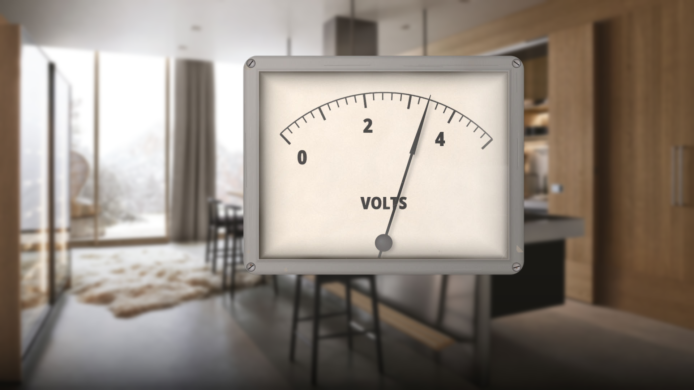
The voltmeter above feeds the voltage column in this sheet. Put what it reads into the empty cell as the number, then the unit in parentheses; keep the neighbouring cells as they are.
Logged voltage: 3.4 (V)
